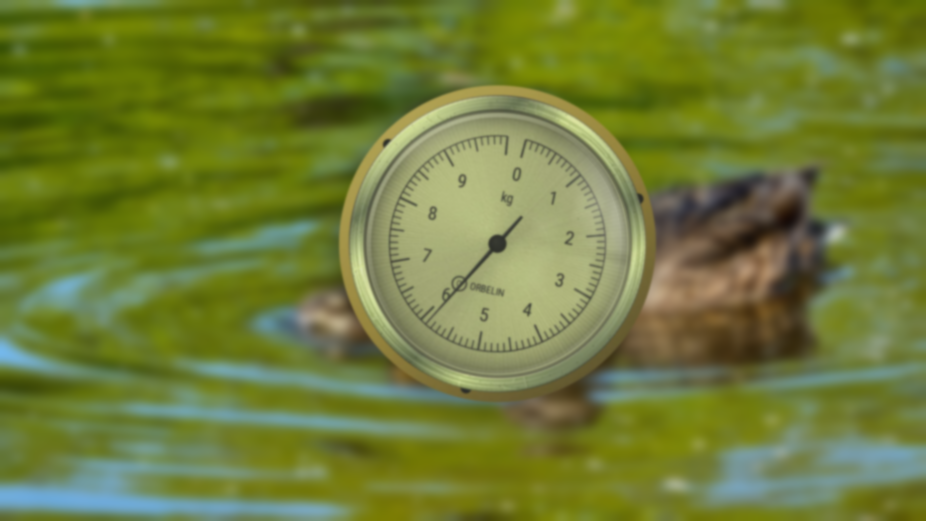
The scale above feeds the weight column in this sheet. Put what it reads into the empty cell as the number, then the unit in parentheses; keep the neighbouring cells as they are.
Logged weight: 5.9 (kg)
